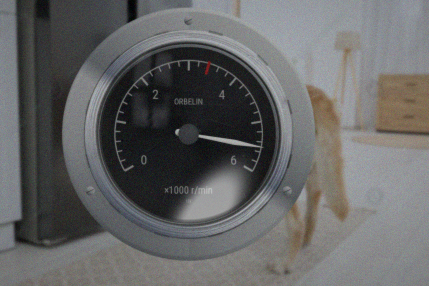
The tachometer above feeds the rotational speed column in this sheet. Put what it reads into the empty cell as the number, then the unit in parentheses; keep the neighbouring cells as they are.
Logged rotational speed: 5500 (rpm)
